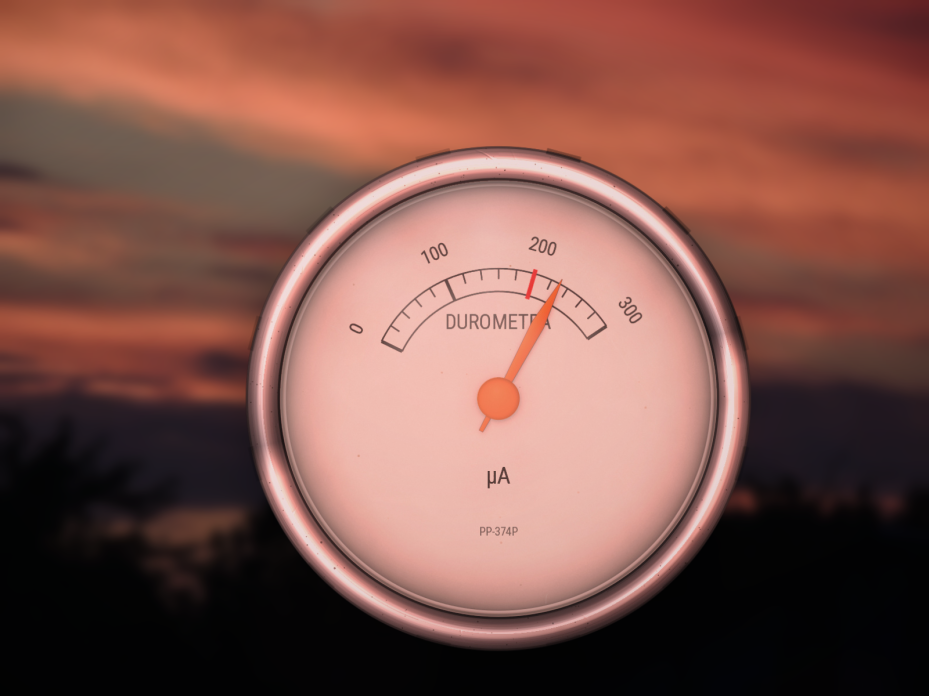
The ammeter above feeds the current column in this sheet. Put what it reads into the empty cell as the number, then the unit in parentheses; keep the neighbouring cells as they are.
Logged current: 230 (µA)
